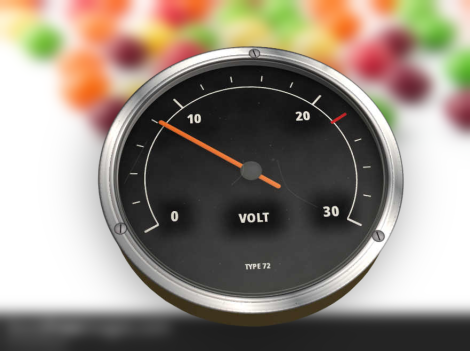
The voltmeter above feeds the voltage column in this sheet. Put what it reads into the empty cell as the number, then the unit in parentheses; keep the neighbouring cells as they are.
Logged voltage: 8 (V)
